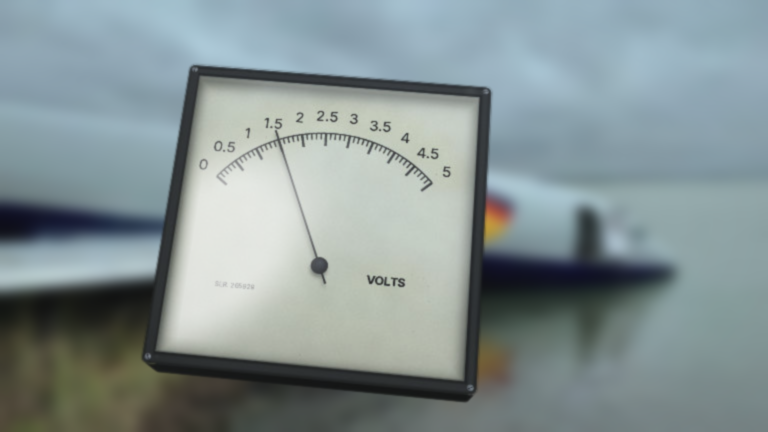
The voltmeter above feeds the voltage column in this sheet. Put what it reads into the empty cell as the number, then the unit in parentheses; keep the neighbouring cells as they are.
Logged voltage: 1.5 (V)
